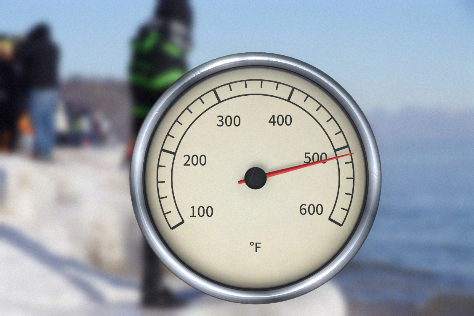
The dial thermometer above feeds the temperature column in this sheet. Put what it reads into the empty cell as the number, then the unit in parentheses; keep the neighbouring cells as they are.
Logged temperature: 510 (°F)
